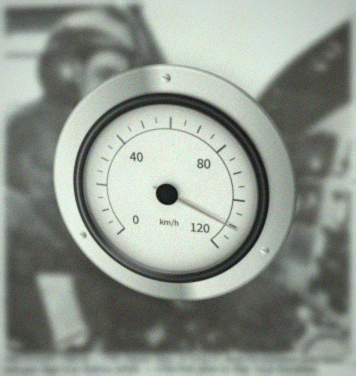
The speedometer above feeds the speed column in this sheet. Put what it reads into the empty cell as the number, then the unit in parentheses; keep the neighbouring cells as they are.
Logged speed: 110 (km/h)
